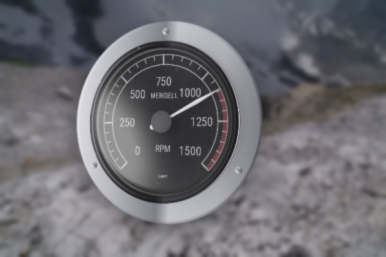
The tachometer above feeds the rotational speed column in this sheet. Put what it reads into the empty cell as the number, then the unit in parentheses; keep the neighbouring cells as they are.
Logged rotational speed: 1100 (rpm)
